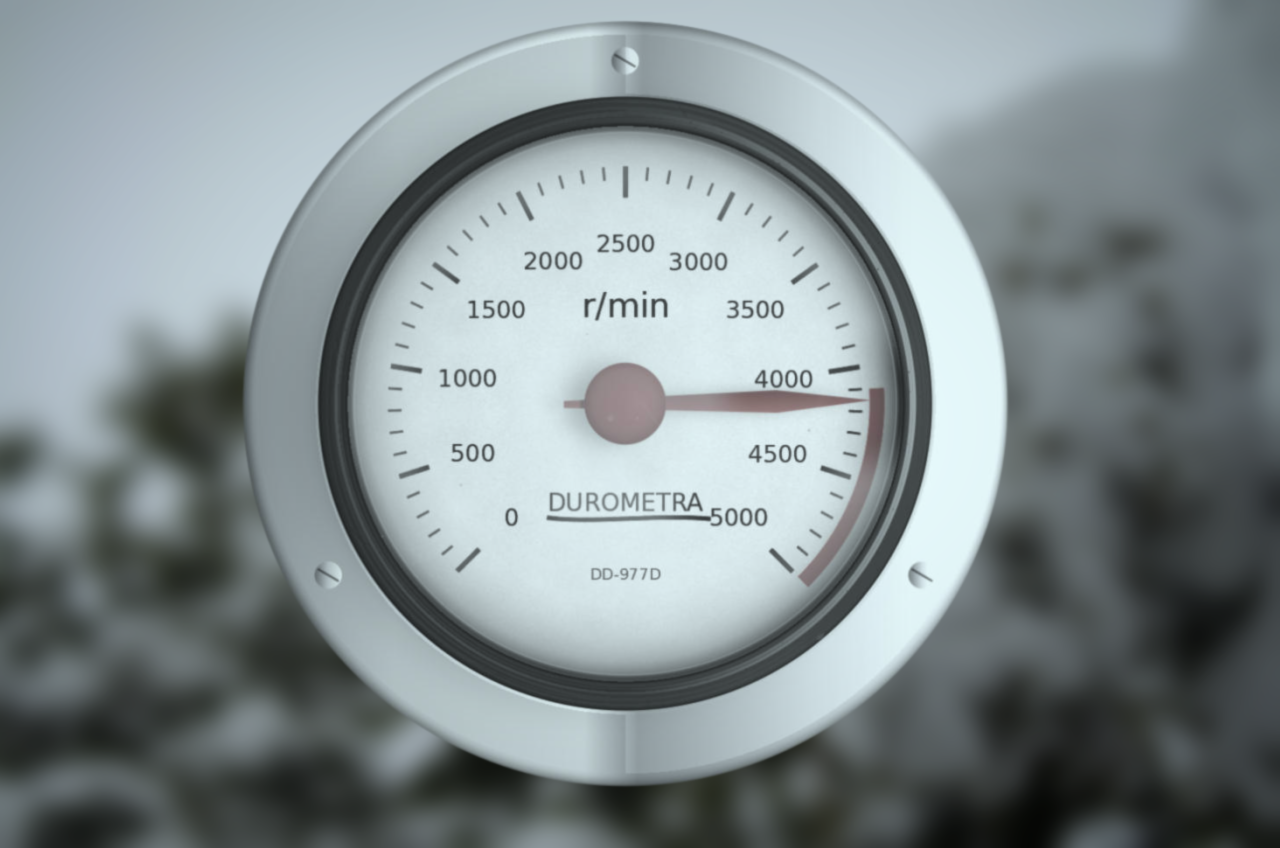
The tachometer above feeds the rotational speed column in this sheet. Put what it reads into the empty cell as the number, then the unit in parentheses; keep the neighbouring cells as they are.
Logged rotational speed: 4150 (rpm)
